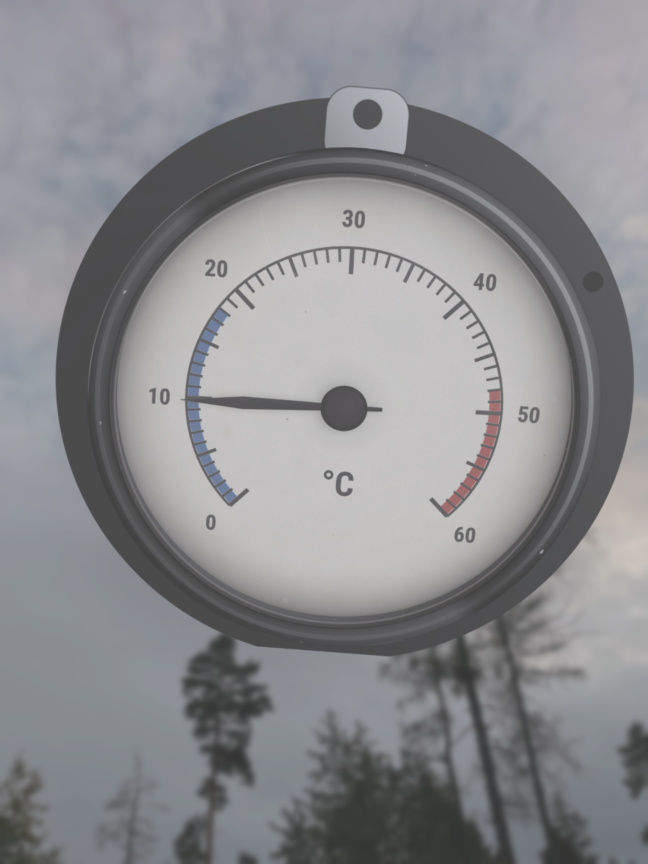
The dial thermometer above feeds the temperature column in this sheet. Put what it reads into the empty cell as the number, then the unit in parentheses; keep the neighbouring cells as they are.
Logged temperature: 10 (°C)
